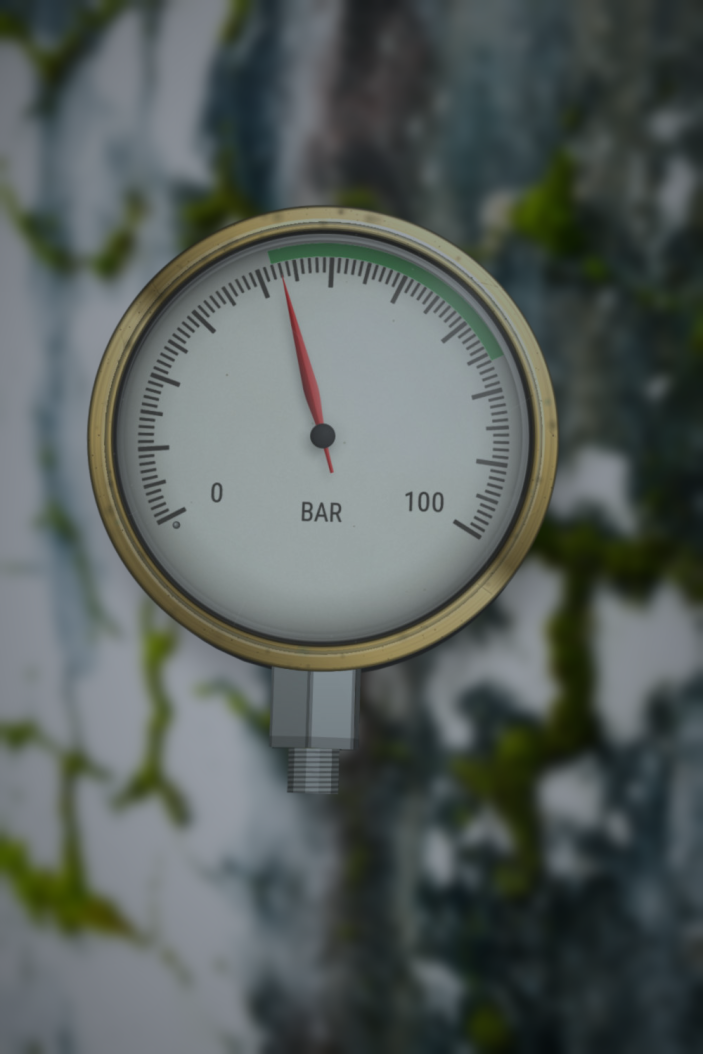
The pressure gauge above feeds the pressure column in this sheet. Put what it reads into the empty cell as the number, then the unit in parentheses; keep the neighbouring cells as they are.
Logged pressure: 43 (bar)
